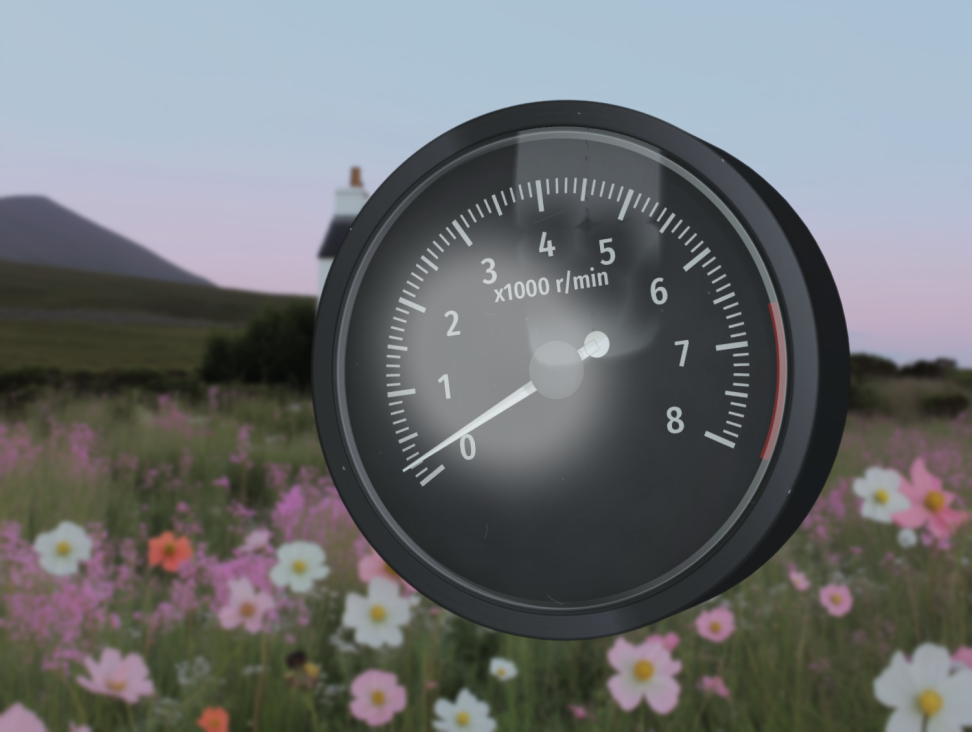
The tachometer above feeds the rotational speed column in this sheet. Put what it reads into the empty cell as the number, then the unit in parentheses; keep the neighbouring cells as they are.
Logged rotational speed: 200 (rpm)
